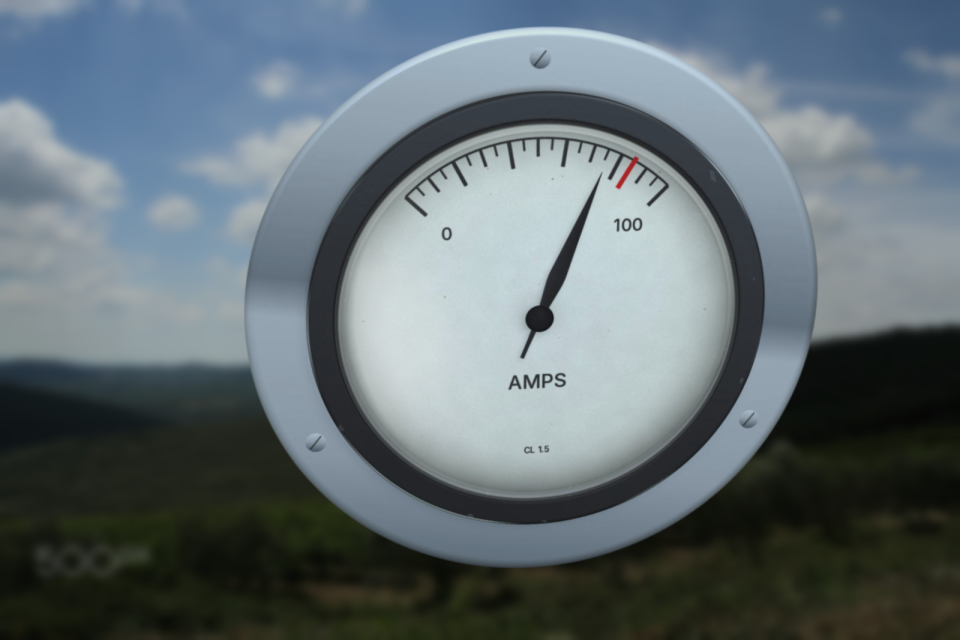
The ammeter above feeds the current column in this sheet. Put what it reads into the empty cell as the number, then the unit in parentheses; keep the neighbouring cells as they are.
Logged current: 75 (A)
